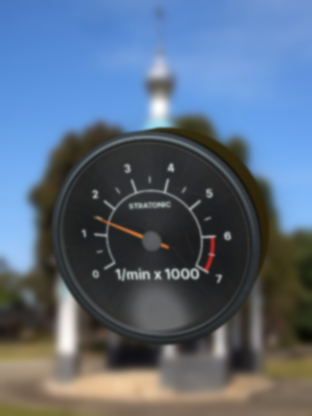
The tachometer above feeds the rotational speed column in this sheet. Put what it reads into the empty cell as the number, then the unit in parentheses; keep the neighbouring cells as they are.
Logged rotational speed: 1500 (rpm)
